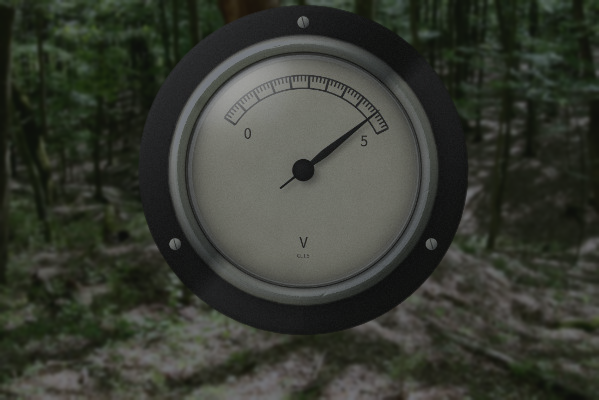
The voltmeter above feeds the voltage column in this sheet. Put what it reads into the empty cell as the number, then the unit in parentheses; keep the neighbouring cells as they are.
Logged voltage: 4.5 (V)
